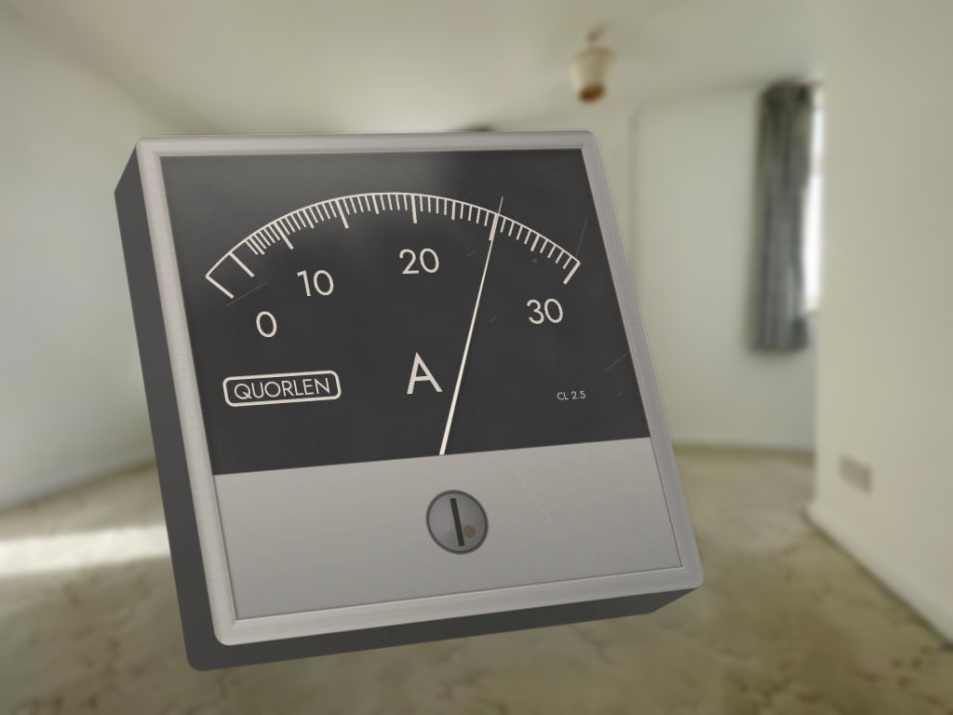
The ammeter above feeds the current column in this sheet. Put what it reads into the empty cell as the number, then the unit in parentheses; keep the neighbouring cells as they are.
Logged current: 25 (A)
